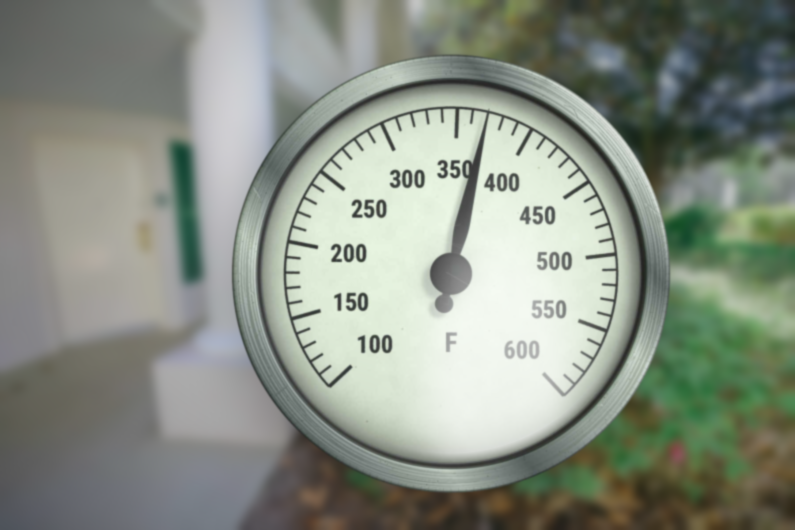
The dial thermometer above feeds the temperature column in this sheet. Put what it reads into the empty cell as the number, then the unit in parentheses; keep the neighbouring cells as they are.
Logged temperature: 370 (°F)
